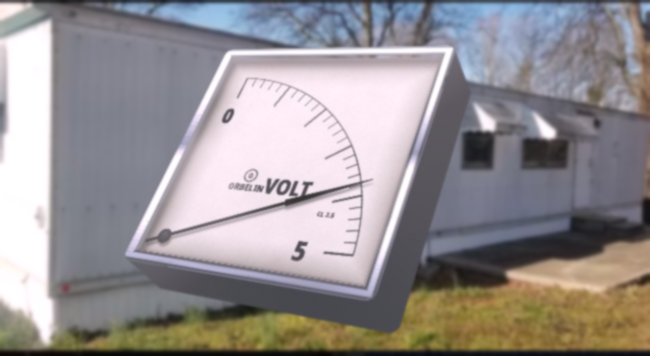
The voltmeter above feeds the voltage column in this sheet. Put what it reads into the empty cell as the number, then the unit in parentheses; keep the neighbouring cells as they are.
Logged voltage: 3.8 (V)
